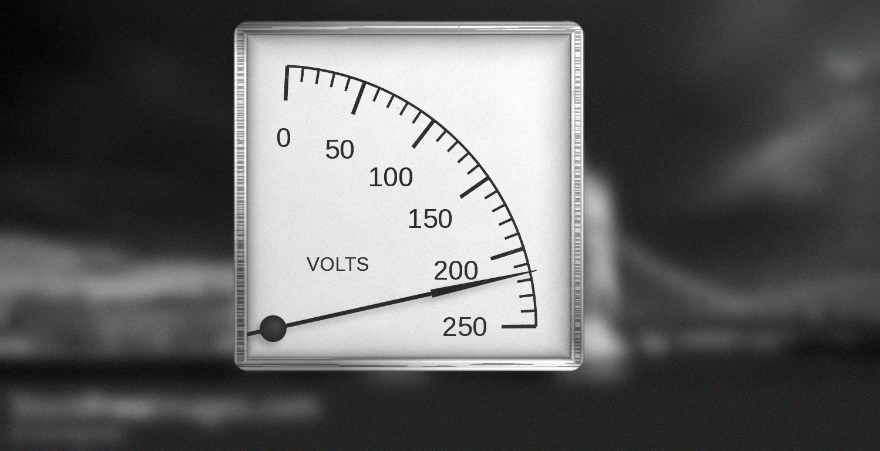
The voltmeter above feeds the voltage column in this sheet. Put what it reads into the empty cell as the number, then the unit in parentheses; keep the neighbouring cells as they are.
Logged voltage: 215 (V)
